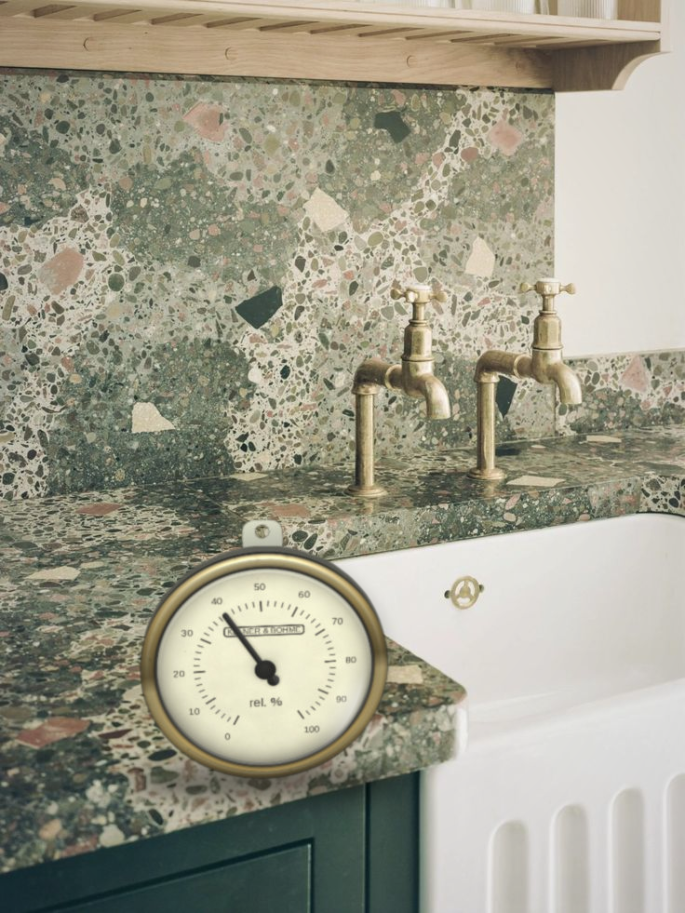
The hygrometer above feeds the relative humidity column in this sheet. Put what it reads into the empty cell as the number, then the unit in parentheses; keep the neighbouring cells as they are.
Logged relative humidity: 40 (%)
